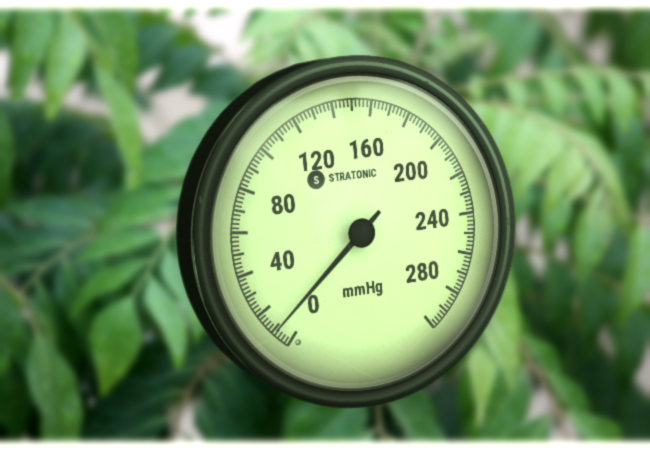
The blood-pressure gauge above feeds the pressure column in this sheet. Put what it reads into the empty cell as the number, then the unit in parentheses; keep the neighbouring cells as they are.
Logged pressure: 10 (mmHg)
